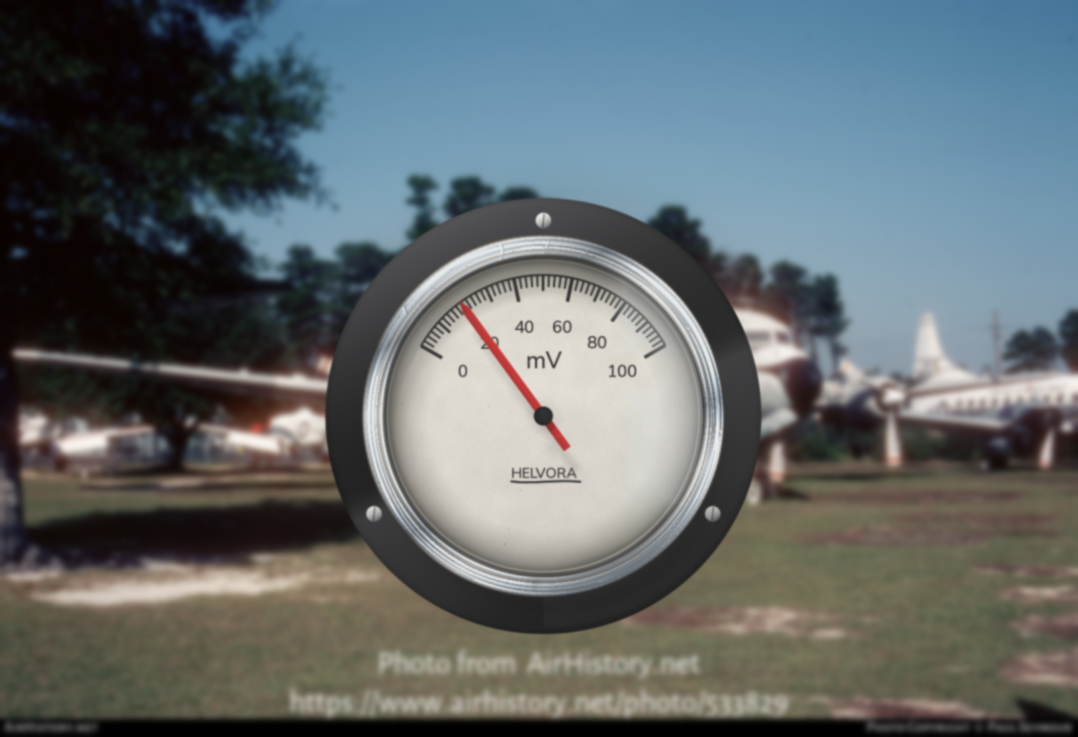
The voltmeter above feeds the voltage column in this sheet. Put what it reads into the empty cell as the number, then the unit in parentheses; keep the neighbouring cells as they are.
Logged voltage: 20 (mV)
